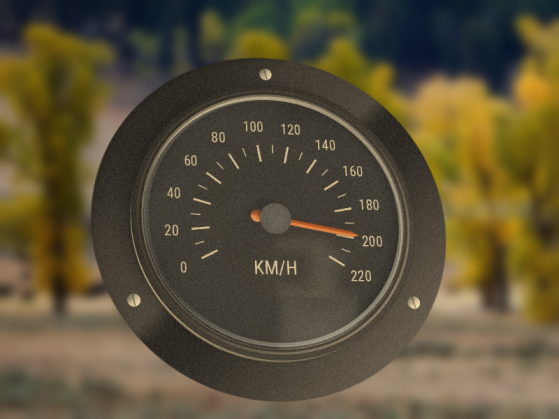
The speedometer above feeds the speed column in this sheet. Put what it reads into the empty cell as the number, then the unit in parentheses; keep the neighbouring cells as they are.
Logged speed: 200 (km/h)
